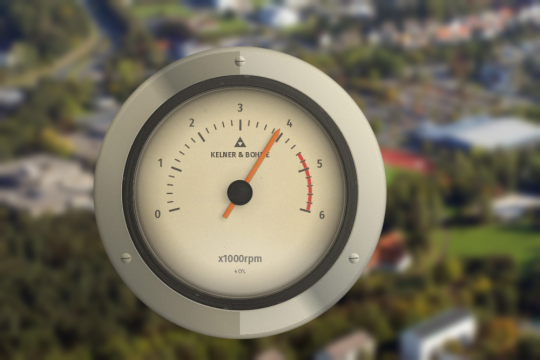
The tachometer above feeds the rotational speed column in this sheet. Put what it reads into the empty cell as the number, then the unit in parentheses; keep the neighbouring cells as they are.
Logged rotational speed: 3900 (rpm)
